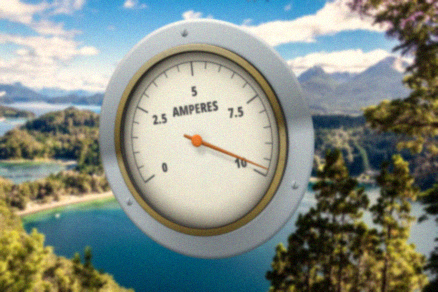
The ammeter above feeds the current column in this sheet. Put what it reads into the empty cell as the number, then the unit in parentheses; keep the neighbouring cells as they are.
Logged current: 9.75 (A)
